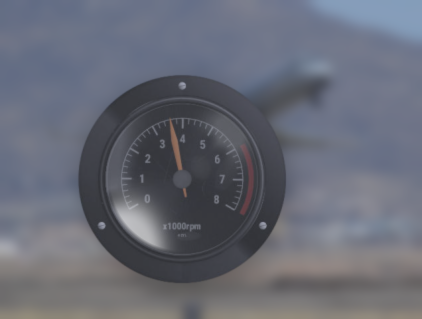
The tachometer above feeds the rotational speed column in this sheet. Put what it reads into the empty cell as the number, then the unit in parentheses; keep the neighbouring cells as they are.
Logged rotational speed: 3600 (rpm)
